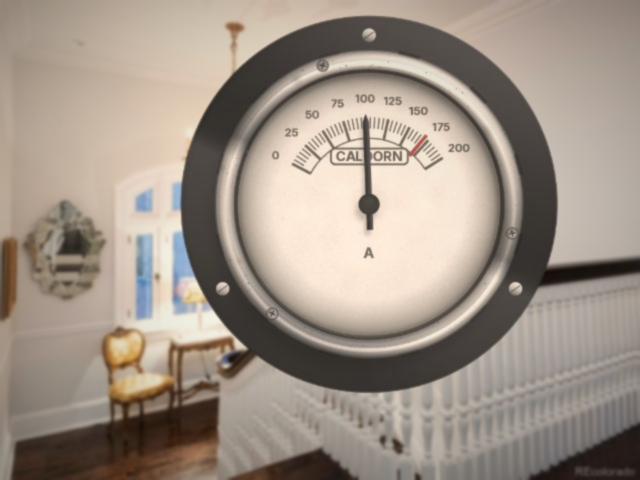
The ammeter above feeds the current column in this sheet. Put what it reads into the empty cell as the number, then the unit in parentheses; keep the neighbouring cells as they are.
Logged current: 100 (A)
